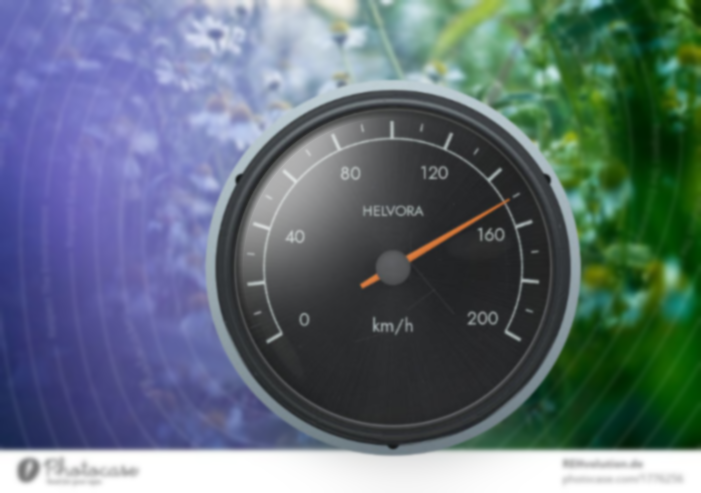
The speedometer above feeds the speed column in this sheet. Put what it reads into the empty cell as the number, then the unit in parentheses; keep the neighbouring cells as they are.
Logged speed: 150 (km/h)
